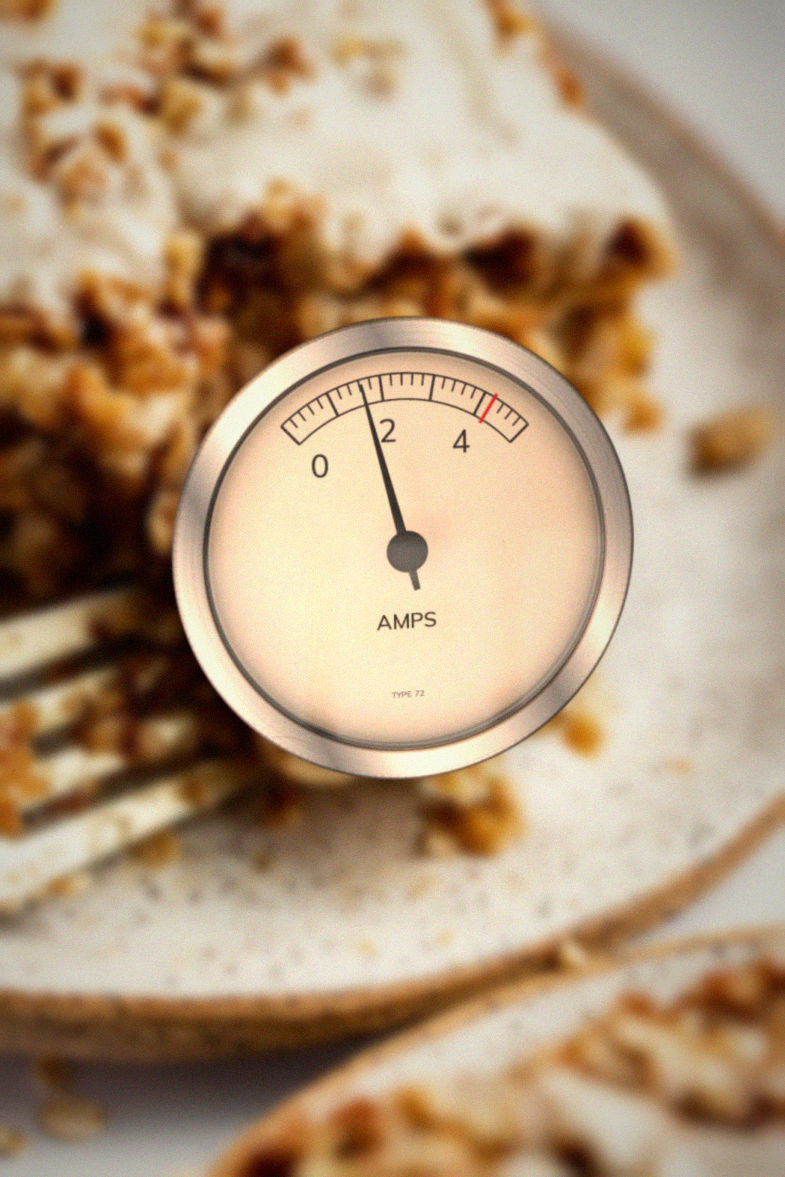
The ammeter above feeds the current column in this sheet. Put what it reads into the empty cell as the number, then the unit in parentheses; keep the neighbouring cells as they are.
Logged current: 1.6 (A)
